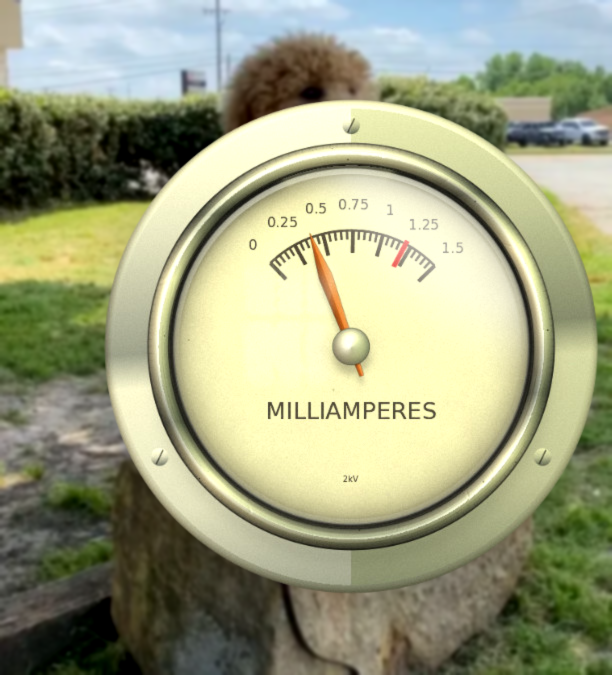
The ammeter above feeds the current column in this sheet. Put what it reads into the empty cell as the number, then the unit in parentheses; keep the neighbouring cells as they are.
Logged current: 0.4 (mA)
